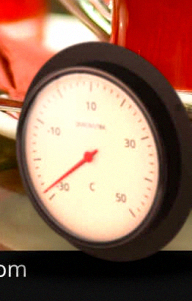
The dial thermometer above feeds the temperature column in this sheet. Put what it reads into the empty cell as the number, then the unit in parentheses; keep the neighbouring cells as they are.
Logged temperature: -28 (°C)
